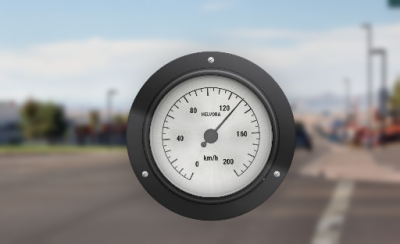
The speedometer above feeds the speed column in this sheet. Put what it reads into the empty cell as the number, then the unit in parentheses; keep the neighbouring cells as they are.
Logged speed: 130 (km/h)
